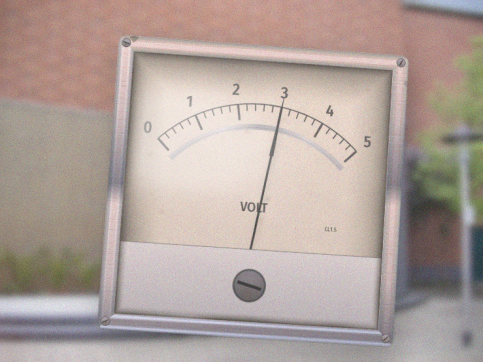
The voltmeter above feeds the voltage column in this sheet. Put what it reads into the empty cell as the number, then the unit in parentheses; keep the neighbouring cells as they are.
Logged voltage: 3 (V)
